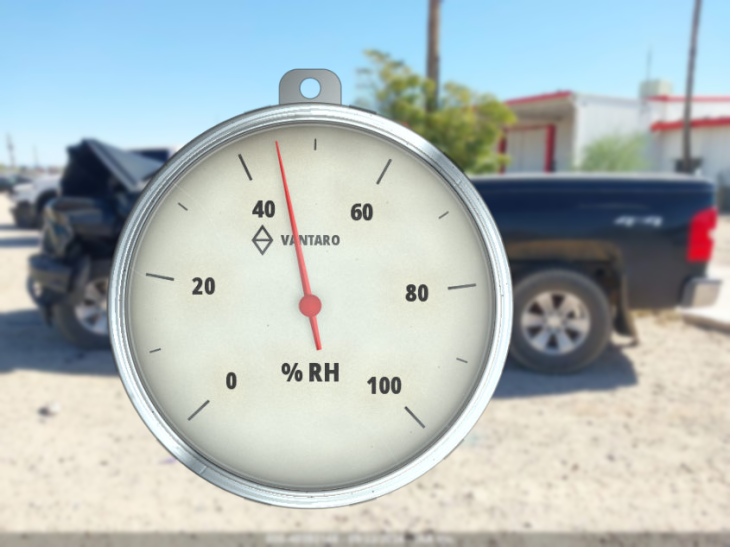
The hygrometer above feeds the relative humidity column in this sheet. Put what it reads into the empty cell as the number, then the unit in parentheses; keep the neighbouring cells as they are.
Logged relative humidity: 45 (%)
